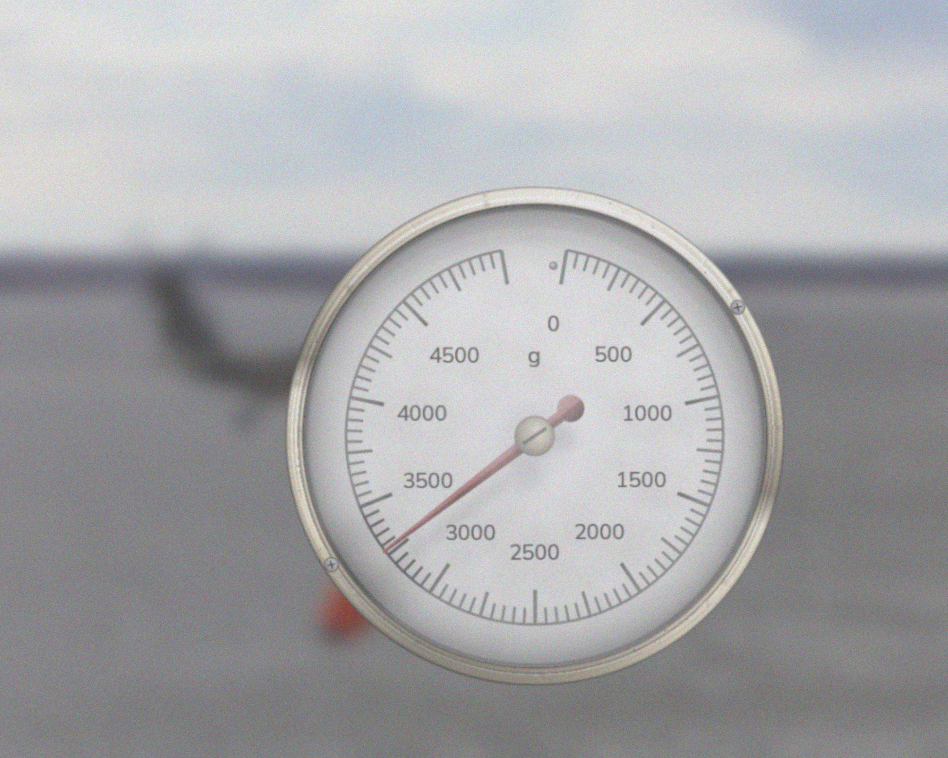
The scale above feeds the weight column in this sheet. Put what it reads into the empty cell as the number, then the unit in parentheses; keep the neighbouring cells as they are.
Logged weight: 3275 (g)
